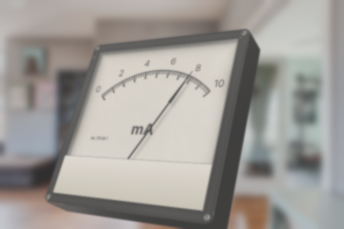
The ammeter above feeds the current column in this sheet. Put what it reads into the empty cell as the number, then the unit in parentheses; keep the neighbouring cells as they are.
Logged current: 8 (mA)
